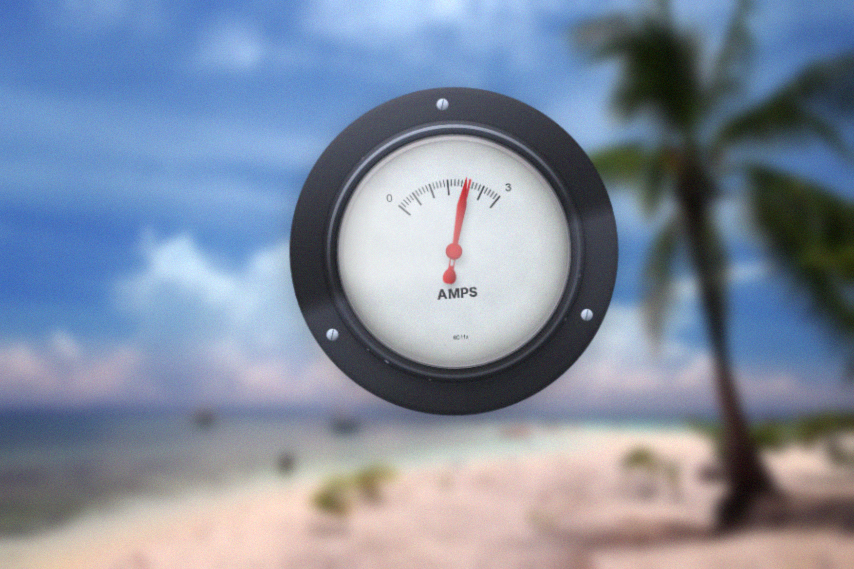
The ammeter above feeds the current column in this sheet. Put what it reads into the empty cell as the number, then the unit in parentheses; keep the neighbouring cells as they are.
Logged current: 2 (A)
